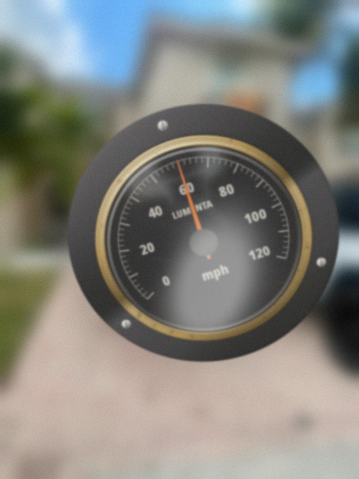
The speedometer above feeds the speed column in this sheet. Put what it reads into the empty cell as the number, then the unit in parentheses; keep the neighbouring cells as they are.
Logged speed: 60 (mph)
